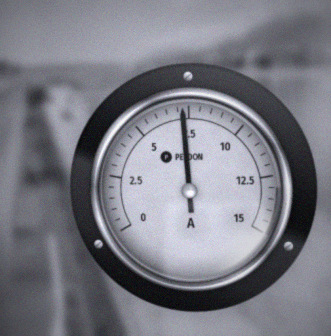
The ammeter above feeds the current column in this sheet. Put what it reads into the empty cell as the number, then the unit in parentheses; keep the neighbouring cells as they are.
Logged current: 7.25 (A)
